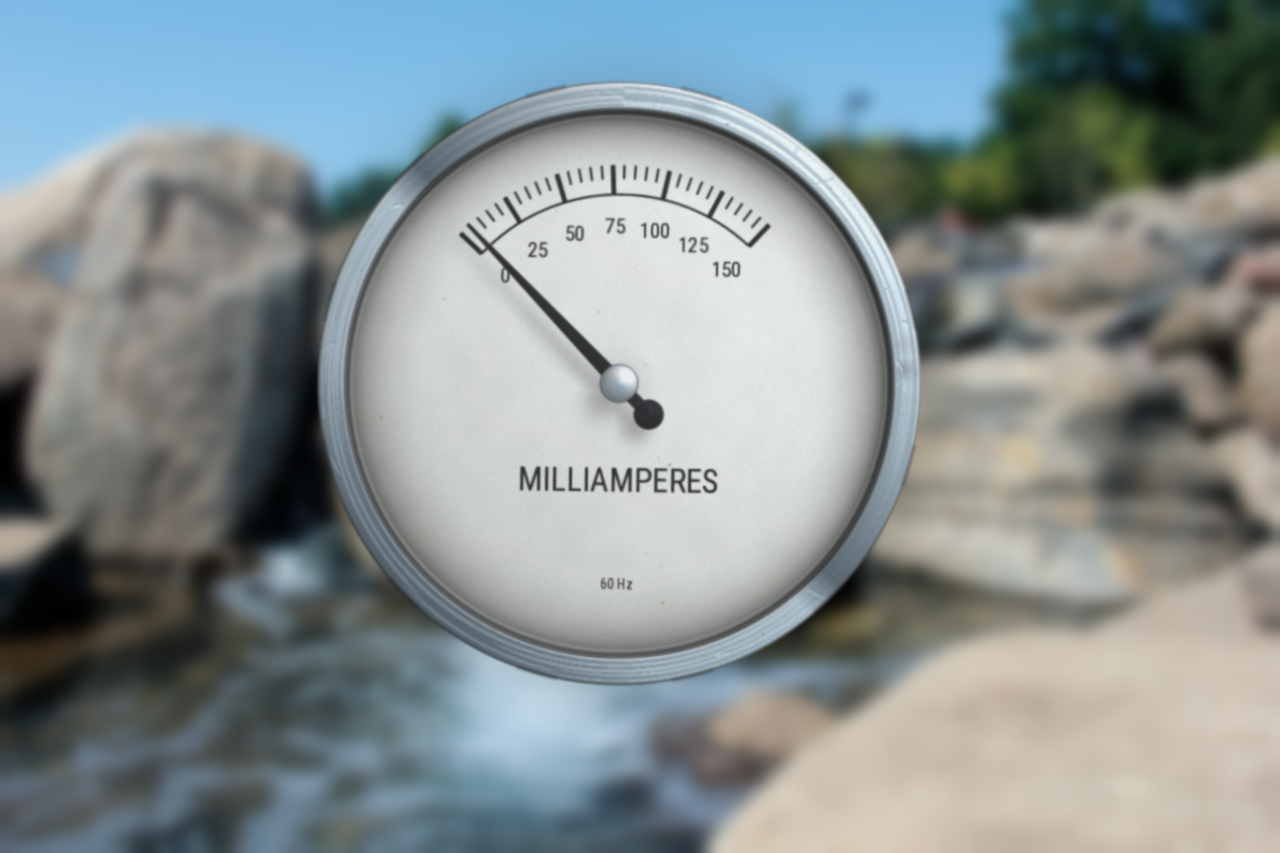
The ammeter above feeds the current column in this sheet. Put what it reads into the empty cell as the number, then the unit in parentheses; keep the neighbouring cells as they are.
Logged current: 5 (mA)
